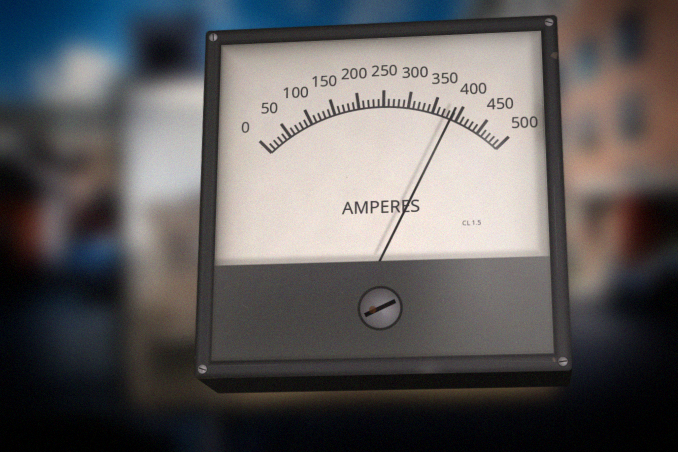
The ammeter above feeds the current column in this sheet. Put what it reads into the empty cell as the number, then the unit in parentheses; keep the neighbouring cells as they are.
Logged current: 390 (A)
